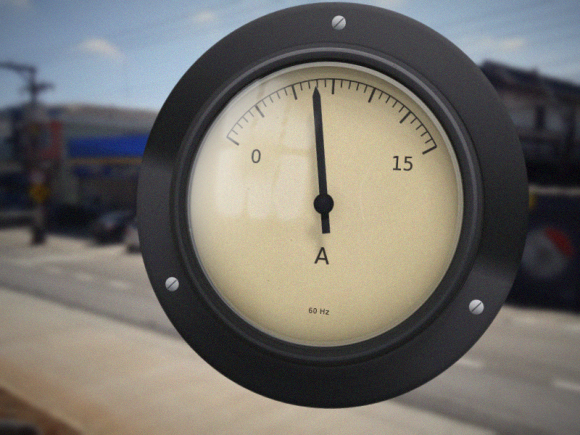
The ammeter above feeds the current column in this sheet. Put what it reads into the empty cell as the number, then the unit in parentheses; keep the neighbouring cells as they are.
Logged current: 6.5 (A)
